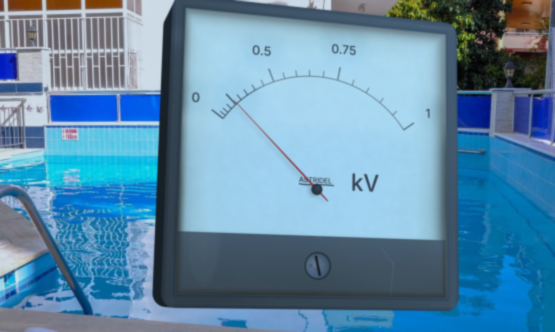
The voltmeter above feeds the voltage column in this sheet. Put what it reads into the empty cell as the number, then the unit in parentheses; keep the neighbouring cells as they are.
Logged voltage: 0.25 (kV)
